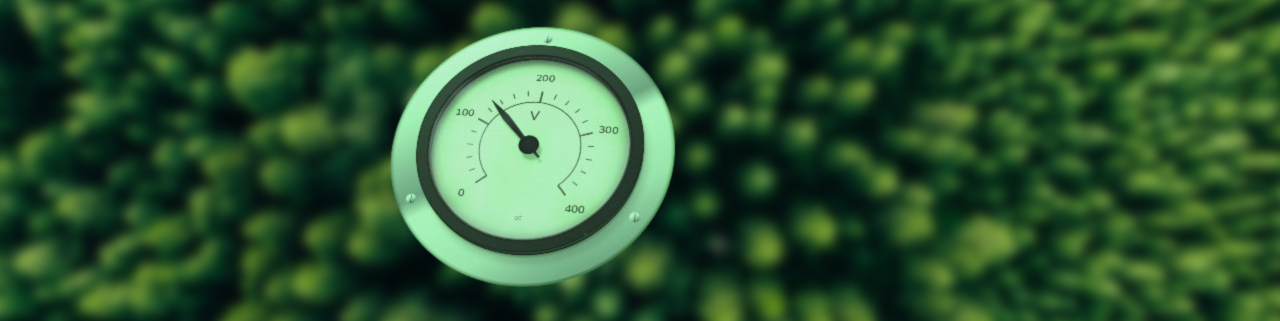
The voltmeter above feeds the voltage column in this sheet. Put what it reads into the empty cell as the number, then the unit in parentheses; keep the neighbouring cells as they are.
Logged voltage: 130 (V)
